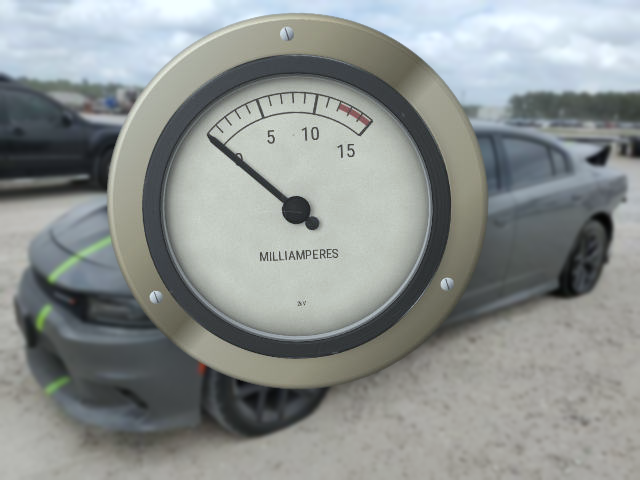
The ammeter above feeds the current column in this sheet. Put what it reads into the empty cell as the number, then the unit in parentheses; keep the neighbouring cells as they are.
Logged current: 0 (mA)
